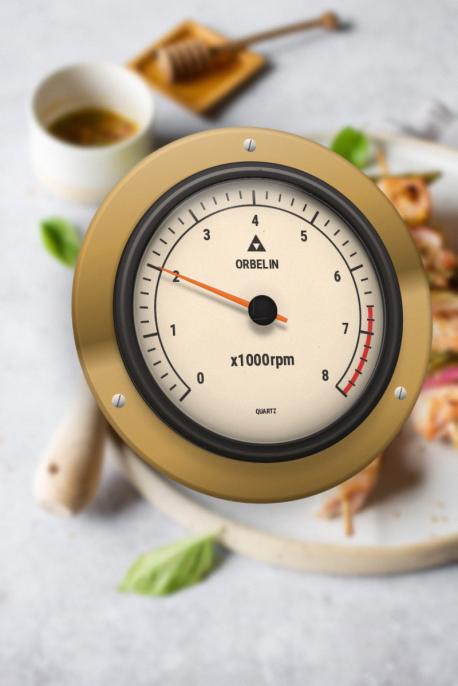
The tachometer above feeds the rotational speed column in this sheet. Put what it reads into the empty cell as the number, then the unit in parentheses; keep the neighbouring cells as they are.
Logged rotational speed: 2000 (rpm)
